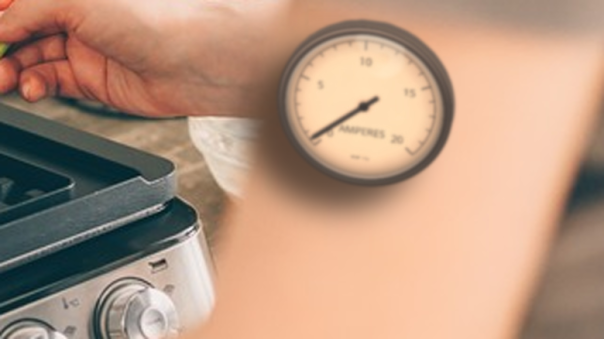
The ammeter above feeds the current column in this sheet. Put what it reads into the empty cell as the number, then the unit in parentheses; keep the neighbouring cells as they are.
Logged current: 0.5 (A)
